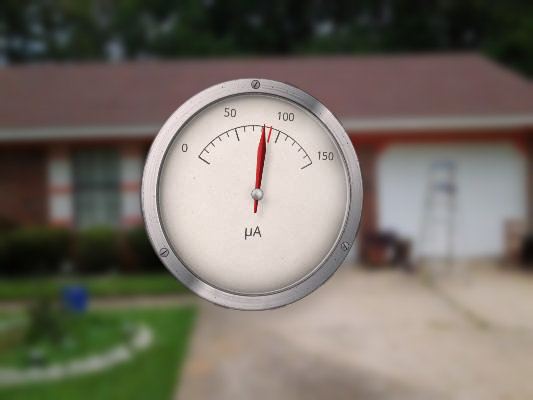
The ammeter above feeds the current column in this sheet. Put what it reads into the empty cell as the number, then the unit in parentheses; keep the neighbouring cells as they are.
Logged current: 80 (µA)
